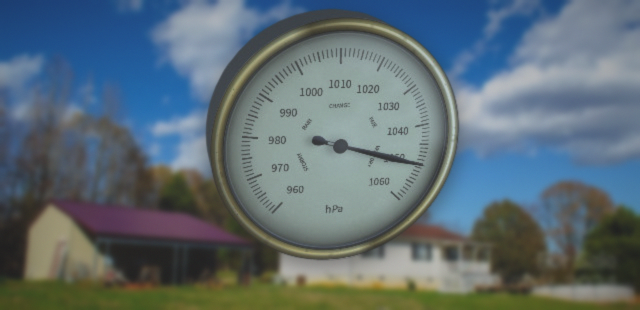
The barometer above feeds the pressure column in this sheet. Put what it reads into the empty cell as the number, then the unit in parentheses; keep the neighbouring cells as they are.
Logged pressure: 1050 (hPa)
